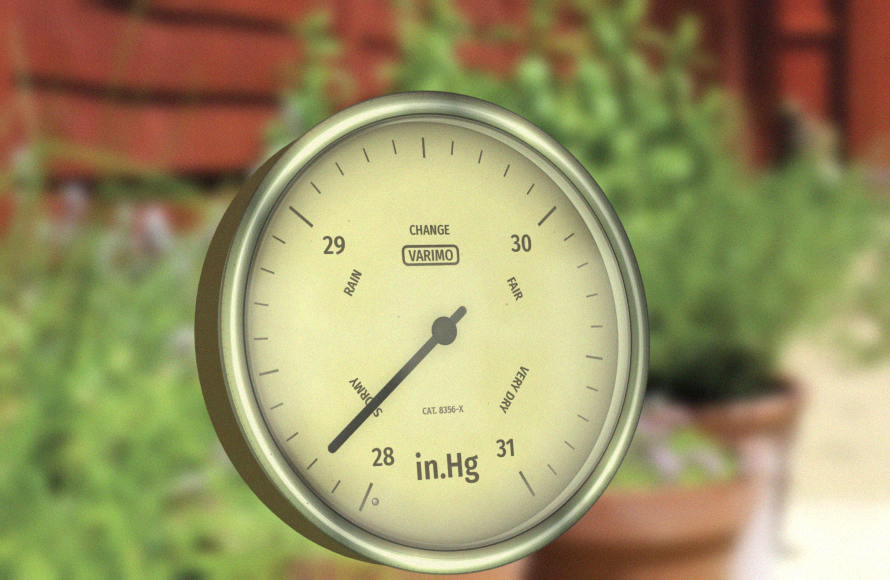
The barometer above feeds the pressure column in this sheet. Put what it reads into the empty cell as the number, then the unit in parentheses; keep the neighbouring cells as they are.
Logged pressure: 28.2 (inHg)
